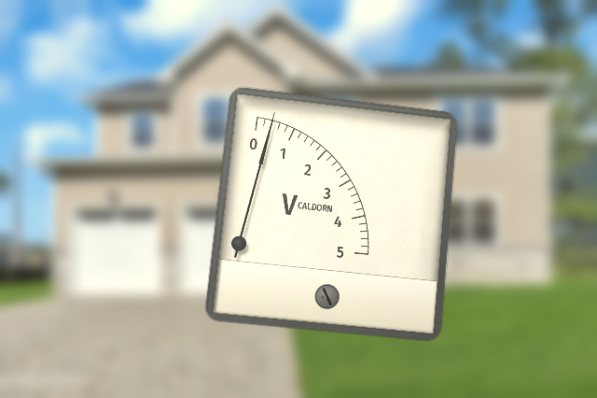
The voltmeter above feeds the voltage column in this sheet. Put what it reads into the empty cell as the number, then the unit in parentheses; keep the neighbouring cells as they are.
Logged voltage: 0.4 (V)
